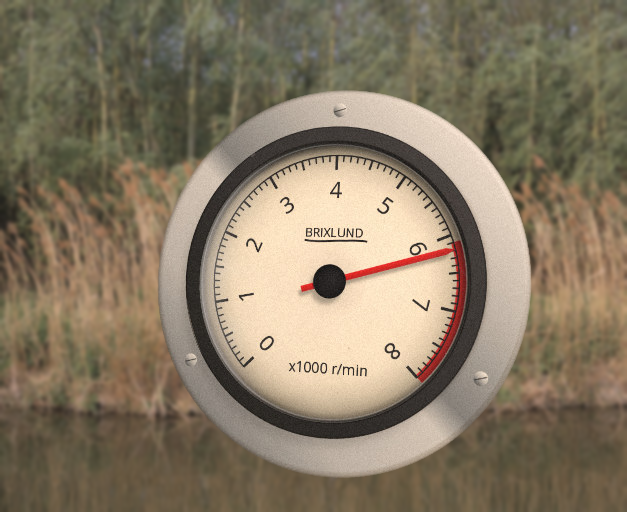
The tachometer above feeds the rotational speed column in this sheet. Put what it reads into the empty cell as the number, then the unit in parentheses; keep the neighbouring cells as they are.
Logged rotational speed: 6200 (rpm)
